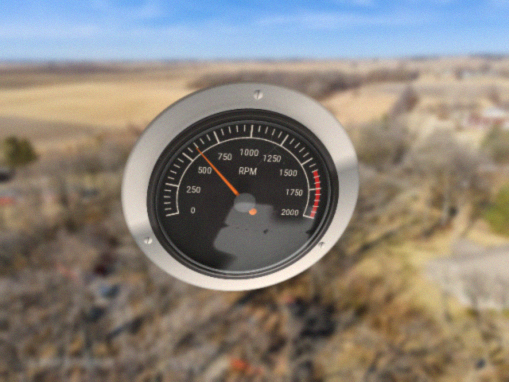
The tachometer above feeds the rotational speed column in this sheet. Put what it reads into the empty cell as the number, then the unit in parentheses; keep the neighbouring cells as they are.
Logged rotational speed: 600 (rpm)
